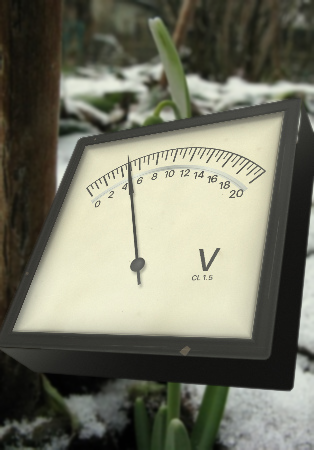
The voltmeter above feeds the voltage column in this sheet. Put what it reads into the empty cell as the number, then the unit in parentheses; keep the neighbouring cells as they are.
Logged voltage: 5 (V)
